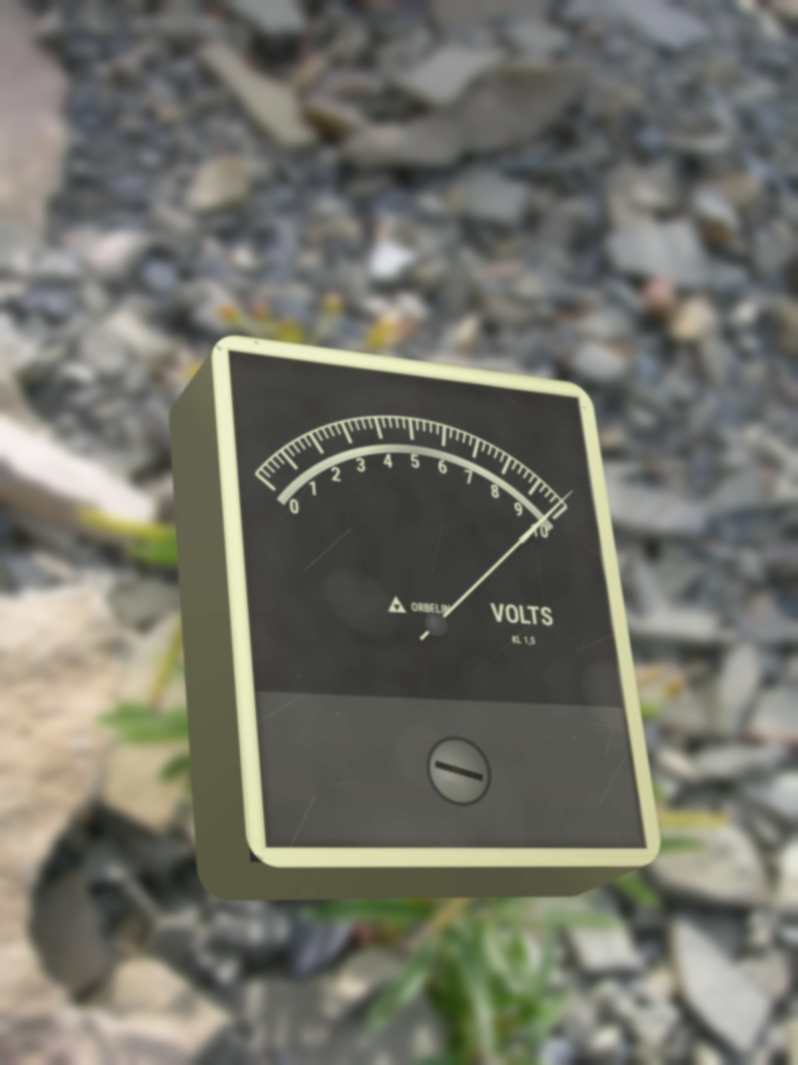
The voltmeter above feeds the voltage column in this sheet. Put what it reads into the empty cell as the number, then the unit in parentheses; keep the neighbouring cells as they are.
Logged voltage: 9.8 (V)
